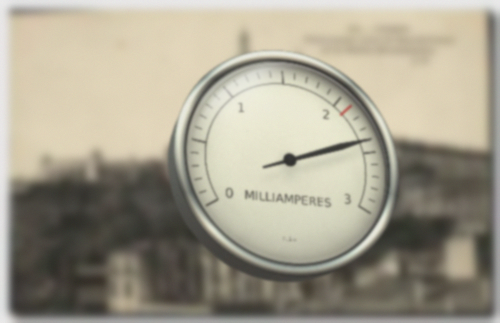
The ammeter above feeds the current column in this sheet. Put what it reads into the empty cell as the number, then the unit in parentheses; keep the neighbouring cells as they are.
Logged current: 2.4 (mA)
